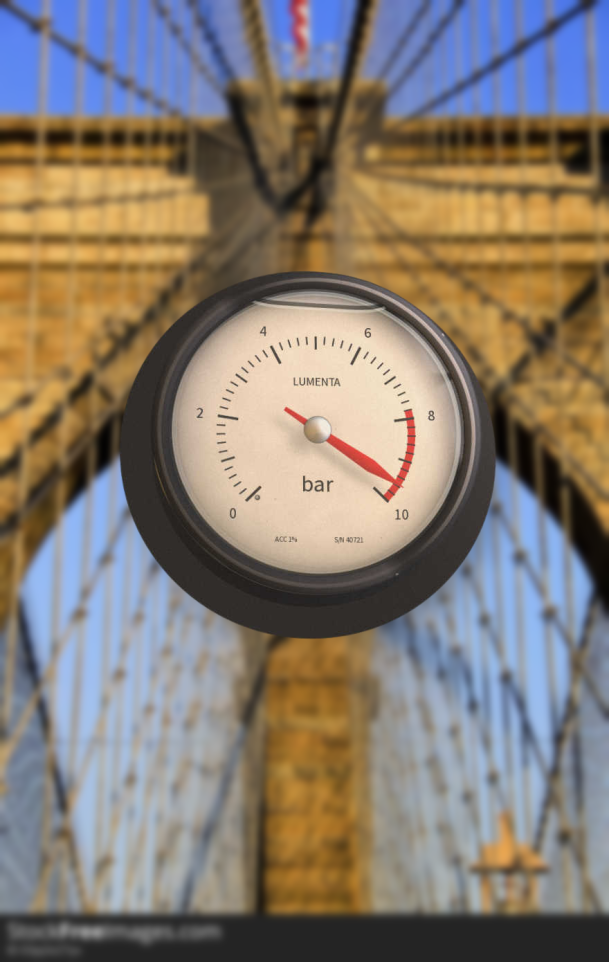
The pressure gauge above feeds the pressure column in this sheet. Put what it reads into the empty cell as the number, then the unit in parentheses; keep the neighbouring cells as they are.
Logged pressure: 9.6 (bar)
